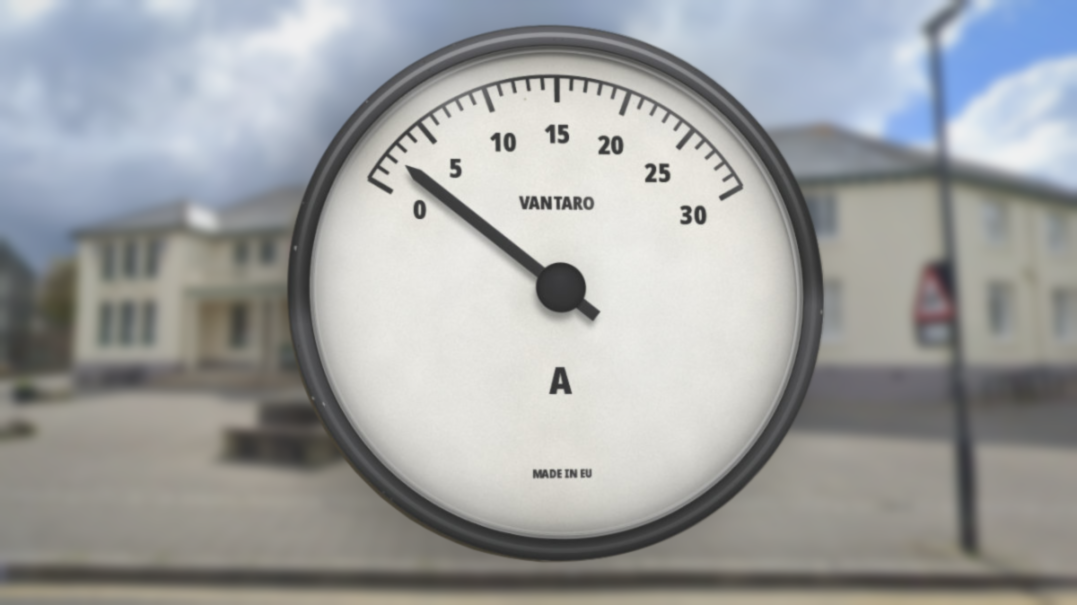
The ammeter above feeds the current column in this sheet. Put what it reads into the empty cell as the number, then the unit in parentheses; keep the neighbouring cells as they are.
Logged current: 2 (A)
